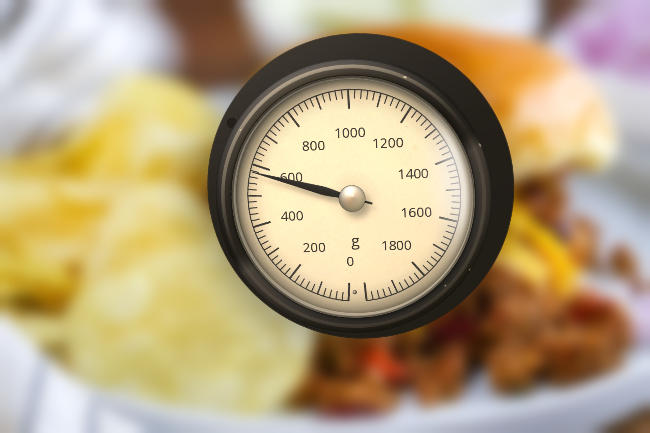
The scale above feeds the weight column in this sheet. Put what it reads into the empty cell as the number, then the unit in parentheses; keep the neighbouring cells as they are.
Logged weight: 580 (g)
